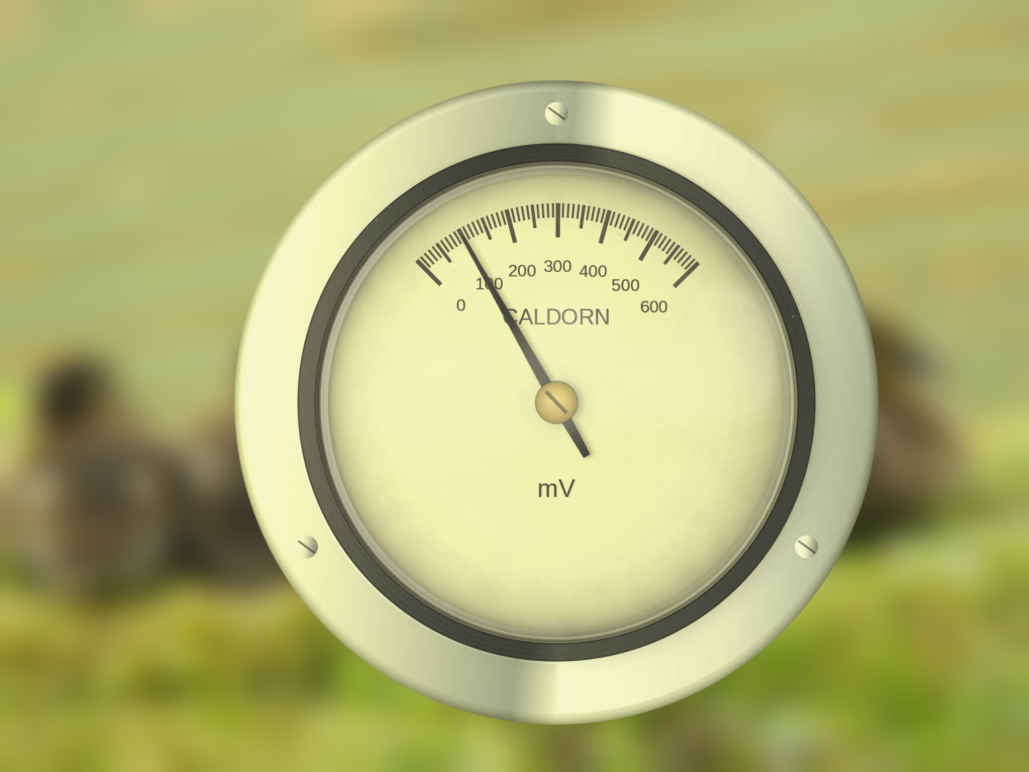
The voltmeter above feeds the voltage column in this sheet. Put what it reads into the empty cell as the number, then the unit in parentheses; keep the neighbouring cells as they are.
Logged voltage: 100 (mV)
